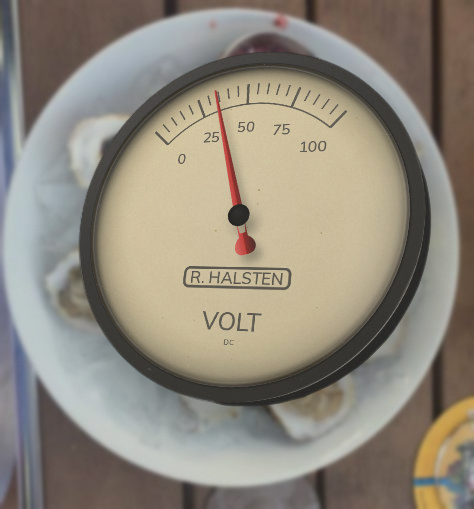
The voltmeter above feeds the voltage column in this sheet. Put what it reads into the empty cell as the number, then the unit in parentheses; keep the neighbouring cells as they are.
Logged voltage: 35 (V)
